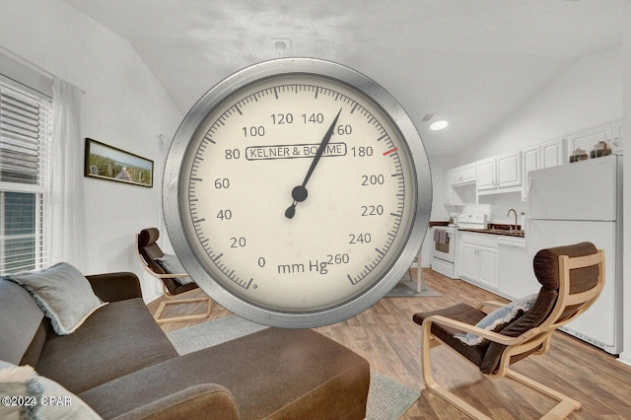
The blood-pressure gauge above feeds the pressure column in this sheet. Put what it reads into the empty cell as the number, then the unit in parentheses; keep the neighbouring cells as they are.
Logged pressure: 154 (mmHg)
